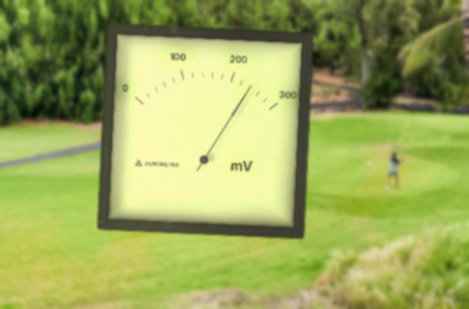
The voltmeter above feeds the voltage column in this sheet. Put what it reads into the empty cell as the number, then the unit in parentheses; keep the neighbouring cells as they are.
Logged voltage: 240 (mV)
